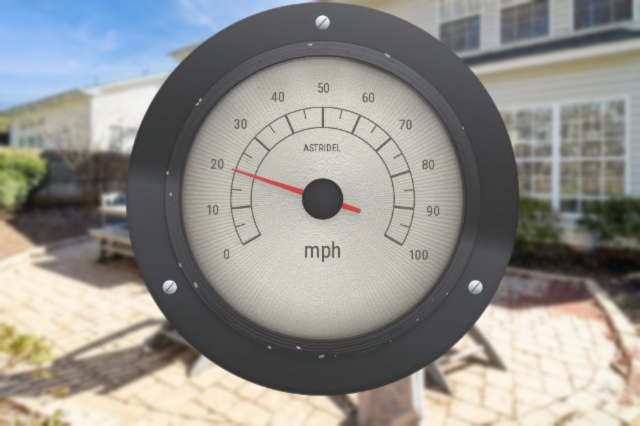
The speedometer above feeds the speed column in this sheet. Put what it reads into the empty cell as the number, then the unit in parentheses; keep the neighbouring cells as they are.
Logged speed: 20 (mph)
